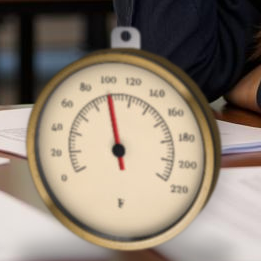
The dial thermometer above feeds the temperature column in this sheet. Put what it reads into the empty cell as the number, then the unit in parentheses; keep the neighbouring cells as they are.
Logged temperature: 100 (°F)
